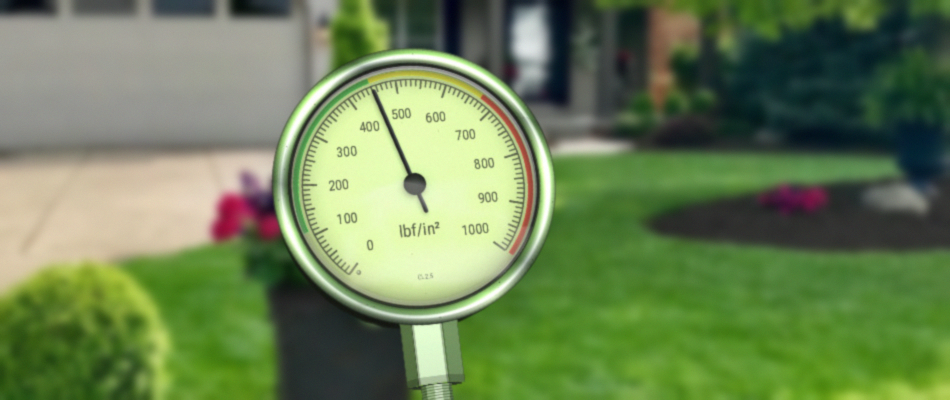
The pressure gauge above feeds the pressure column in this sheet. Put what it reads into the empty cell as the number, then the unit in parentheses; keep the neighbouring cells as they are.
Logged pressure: 450 (psi)
